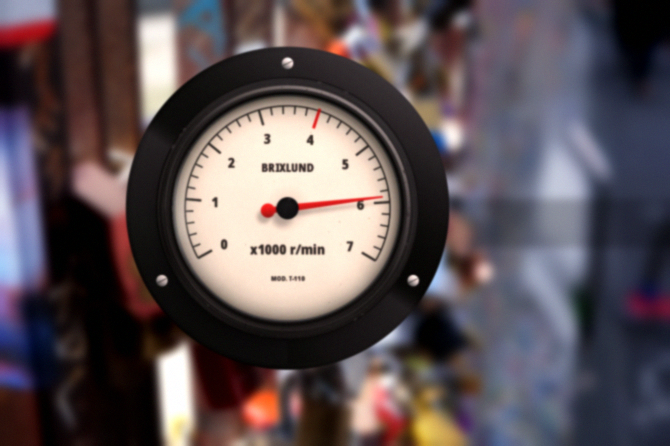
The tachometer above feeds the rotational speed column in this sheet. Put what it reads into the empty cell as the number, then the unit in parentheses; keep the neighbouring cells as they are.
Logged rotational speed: 5900 (rpm)
